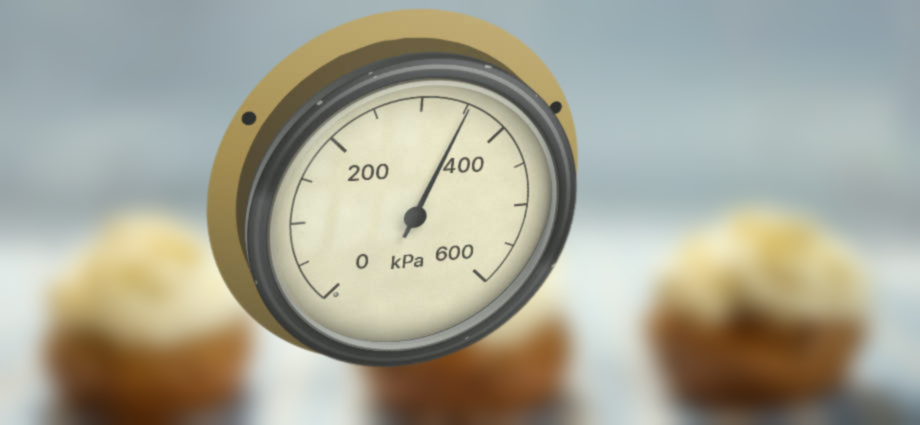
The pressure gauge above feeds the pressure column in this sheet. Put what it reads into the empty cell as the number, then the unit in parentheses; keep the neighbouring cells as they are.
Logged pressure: 350 (kPa)
